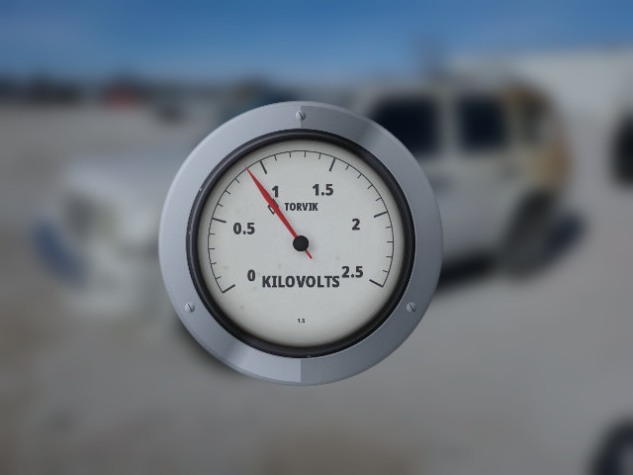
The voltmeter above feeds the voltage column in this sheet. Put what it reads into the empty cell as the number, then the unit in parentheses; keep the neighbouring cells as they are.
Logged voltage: 0.9 (kV)
